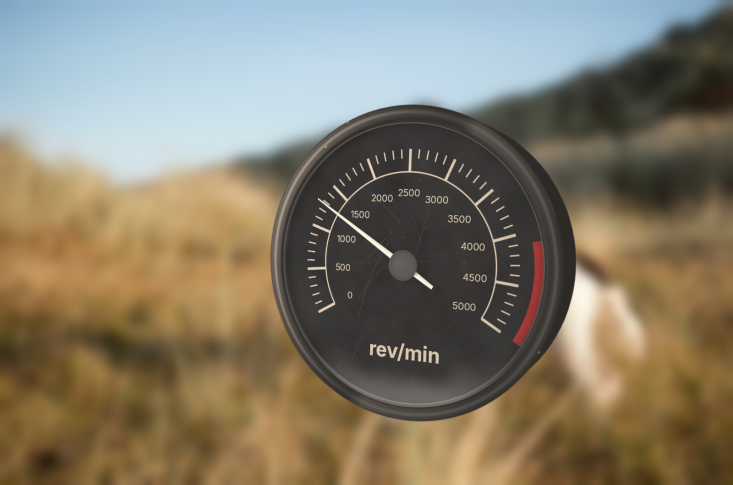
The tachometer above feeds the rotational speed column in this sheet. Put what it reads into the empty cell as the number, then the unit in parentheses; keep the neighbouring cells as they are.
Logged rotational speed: 1300 (rpm)
